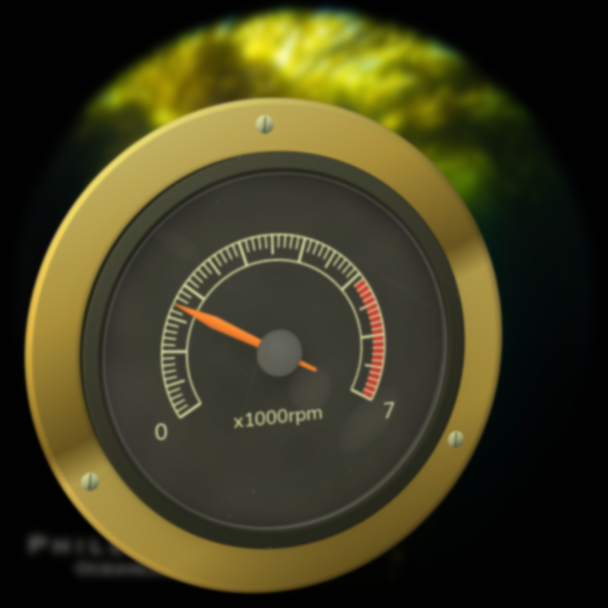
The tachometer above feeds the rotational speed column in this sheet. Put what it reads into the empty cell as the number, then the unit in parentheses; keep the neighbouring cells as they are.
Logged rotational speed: 1700 (rpm)
